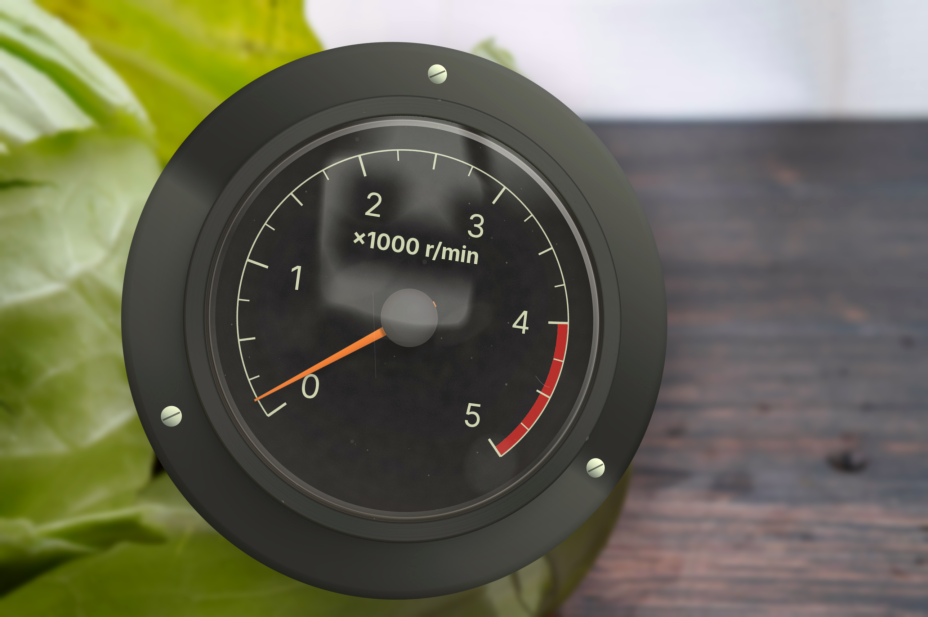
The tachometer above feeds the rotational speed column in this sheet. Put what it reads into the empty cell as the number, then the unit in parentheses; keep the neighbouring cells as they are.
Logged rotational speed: 125 (rpm)
